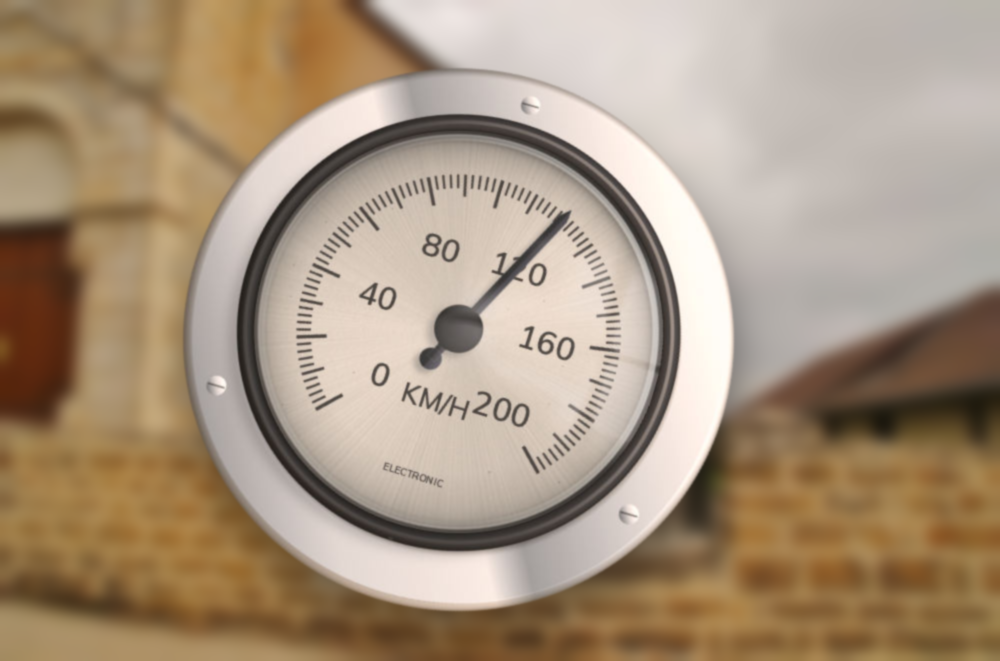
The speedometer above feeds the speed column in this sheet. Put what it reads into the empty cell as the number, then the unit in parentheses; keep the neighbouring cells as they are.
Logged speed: 120 (km/h)
